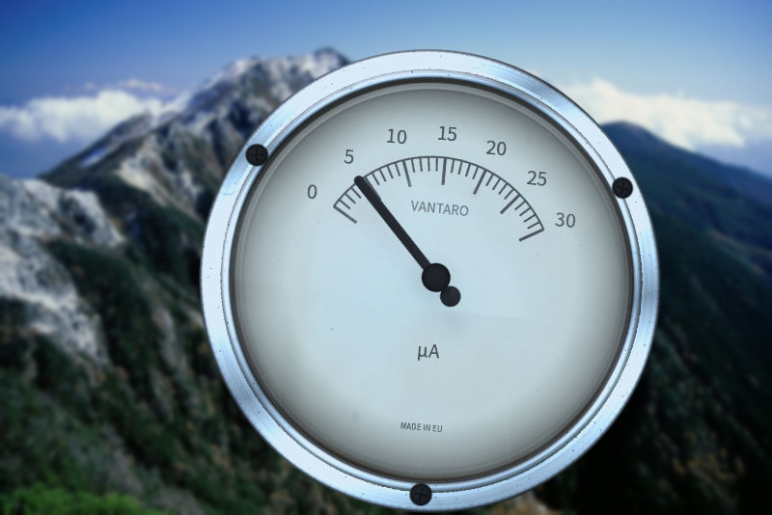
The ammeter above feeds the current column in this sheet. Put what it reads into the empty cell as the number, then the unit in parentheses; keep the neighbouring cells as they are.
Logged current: 4 (µA)
